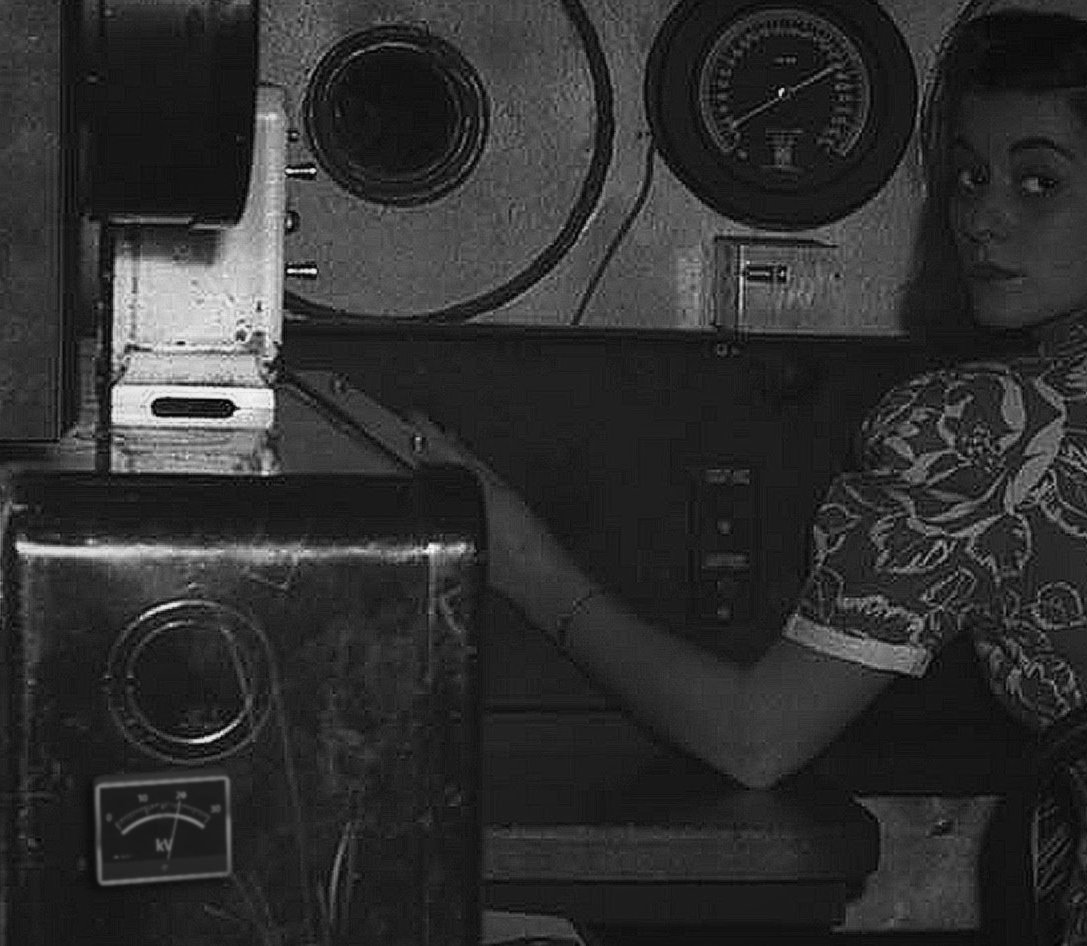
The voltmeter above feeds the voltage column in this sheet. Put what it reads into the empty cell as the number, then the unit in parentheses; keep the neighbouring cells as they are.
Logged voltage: 20 (kV)
